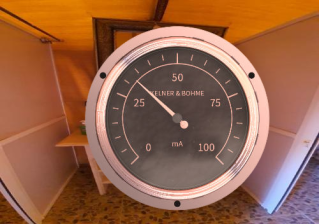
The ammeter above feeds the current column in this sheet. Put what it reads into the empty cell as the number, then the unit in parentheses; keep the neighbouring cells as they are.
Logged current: 32.5 (mA)
